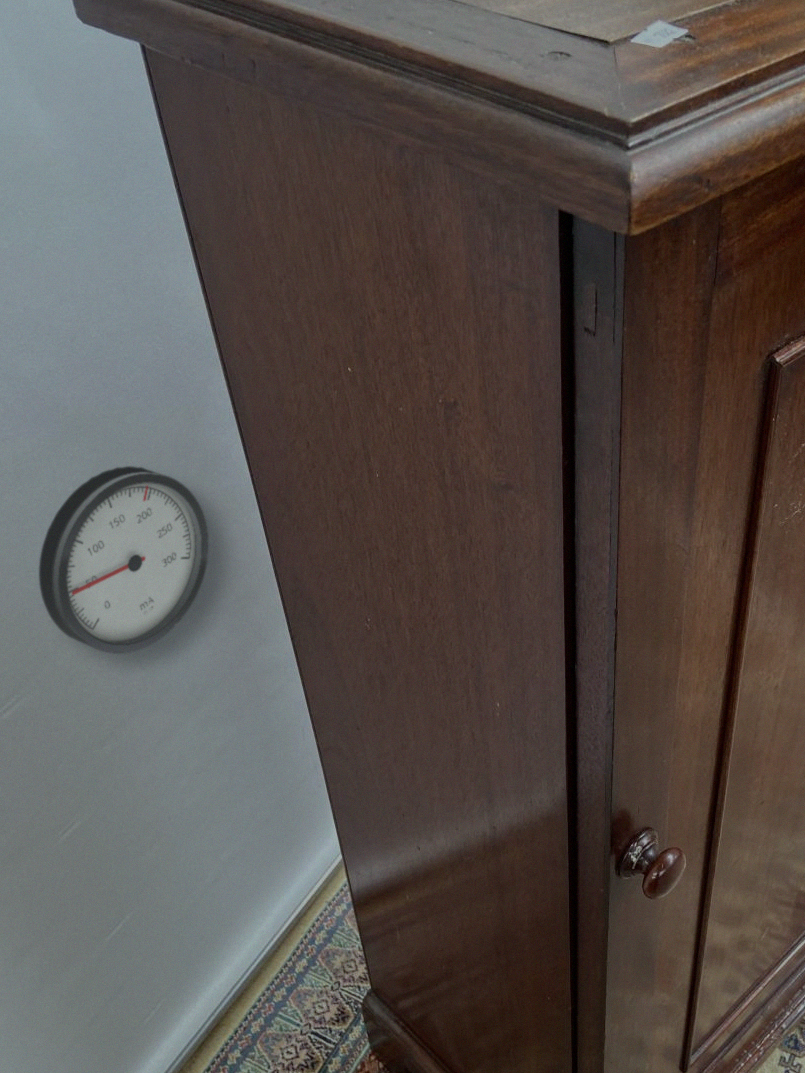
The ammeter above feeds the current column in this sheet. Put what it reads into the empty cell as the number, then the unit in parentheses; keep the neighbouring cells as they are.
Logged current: 50 (mA)
